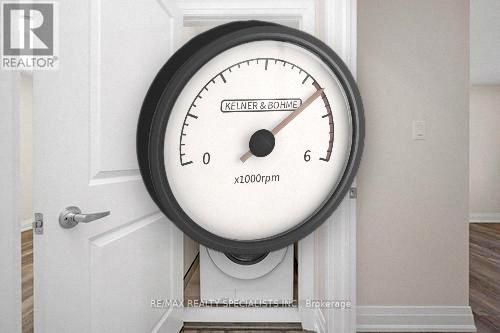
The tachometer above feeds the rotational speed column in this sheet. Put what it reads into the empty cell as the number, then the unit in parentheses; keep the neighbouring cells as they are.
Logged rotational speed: 4400 (rpm)
